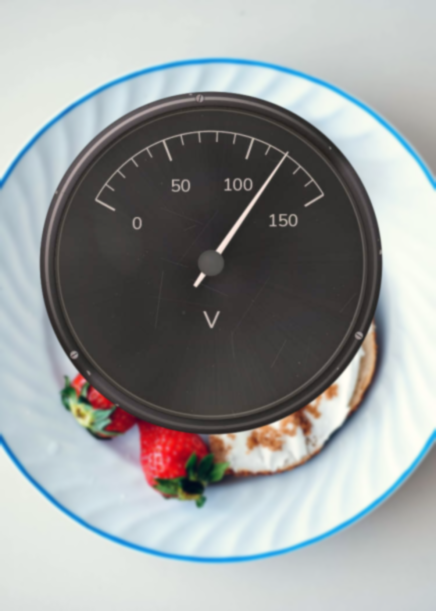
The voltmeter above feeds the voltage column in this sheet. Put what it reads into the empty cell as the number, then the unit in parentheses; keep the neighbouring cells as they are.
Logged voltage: 120 (V)
